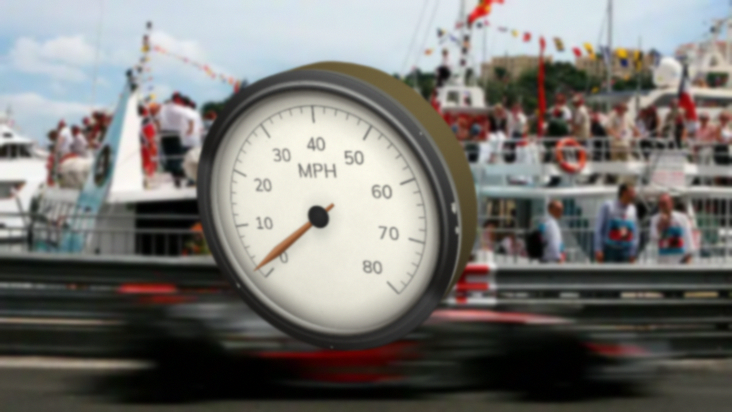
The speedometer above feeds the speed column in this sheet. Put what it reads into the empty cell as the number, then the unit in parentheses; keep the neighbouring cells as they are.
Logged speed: 2 (mph)
